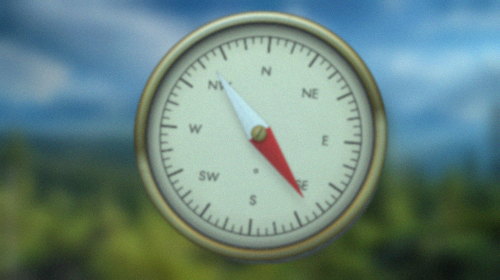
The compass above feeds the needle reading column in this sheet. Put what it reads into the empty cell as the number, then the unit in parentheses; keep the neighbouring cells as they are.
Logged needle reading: 140 (°)
